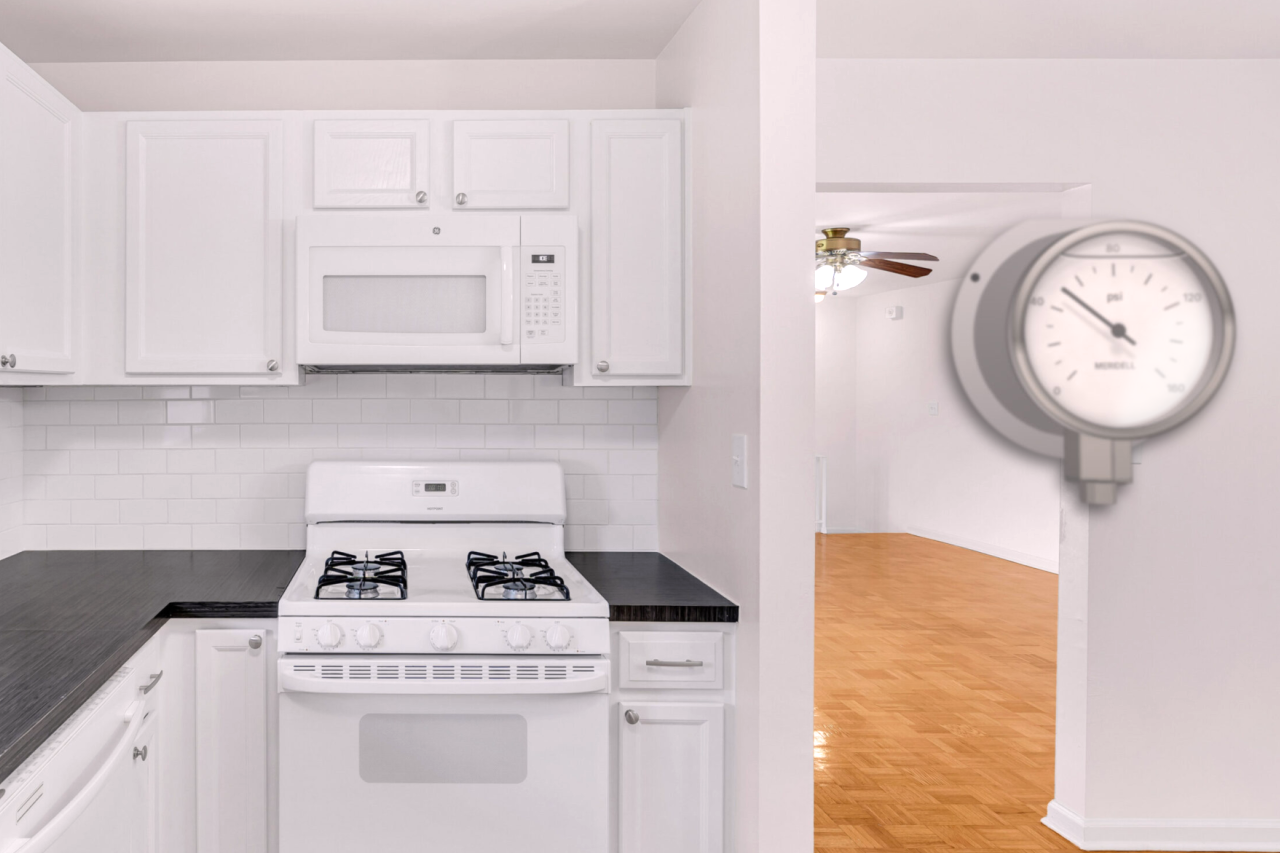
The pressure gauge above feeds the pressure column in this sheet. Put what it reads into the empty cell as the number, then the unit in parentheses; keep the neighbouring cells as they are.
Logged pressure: 50 (psi)
